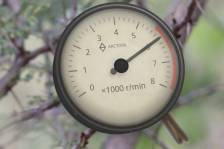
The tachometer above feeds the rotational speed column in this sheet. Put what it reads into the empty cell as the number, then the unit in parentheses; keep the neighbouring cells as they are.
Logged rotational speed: 6000 (rpm)
